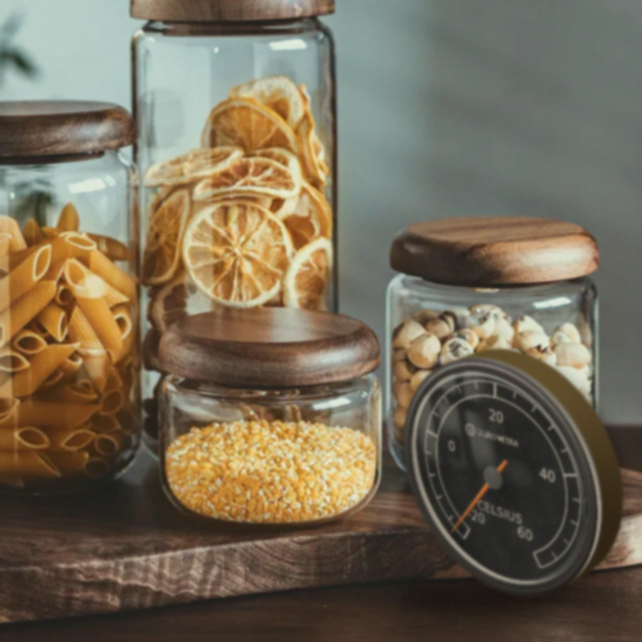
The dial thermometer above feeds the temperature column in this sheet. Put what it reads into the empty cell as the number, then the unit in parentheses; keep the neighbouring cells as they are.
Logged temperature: -18 (°C)
